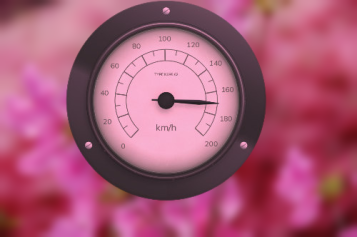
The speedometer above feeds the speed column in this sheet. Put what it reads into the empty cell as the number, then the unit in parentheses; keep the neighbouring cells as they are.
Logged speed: 170 (km/h)
